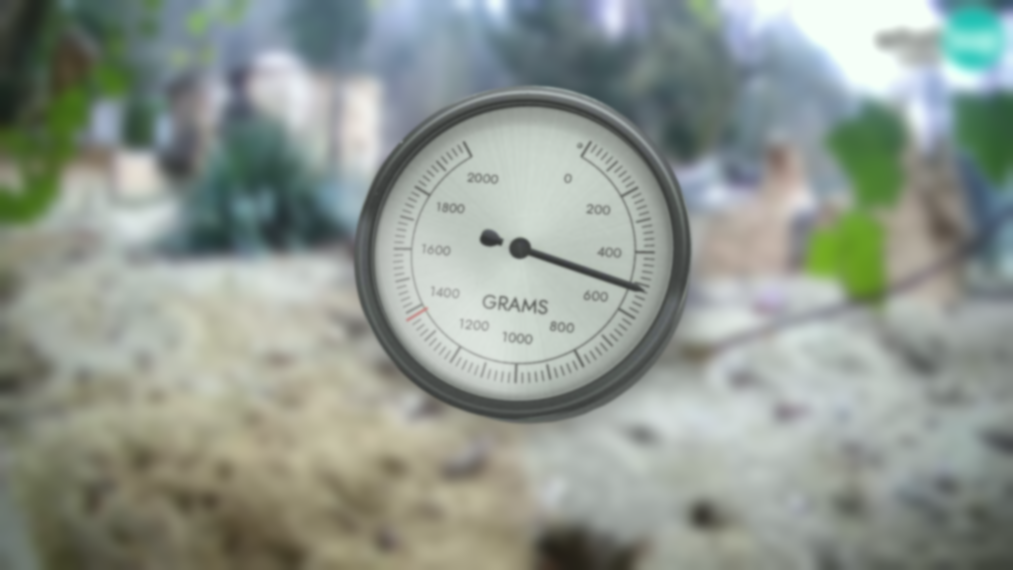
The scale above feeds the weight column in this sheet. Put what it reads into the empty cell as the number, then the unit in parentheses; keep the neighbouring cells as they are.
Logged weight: 520 (g)
